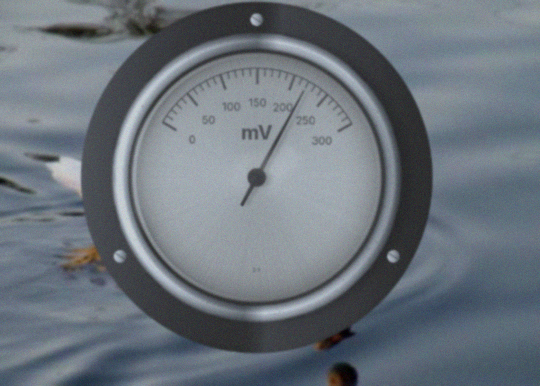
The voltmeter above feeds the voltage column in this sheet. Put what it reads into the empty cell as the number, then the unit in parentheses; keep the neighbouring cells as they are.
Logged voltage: 220 (mV)
